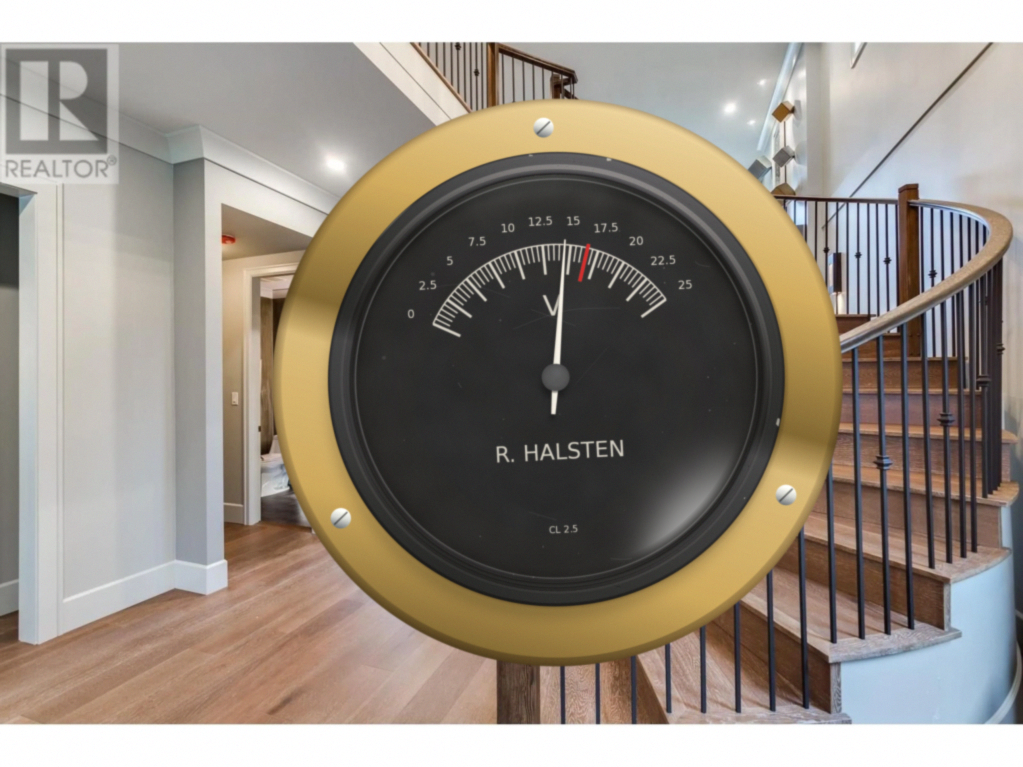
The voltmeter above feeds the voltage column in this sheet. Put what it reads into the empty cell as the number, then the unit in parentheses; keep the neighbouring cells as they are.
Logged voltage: 14.5 (V)
